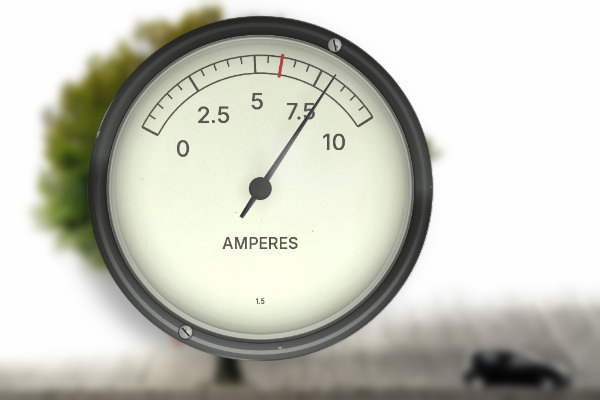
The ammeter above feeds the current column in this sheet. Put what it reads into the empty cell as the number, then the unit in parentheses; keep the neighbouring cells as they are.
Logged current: 8 (A)
